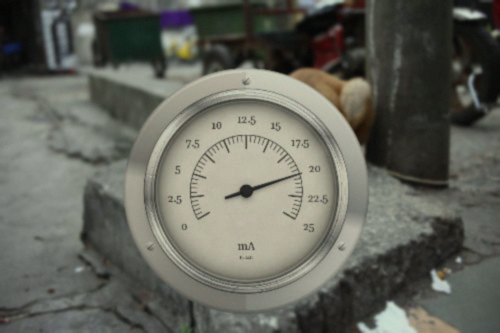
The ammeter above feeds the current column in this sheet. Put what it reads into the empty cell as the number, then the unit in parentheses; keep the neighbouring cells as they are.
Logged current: 20 (mA)
